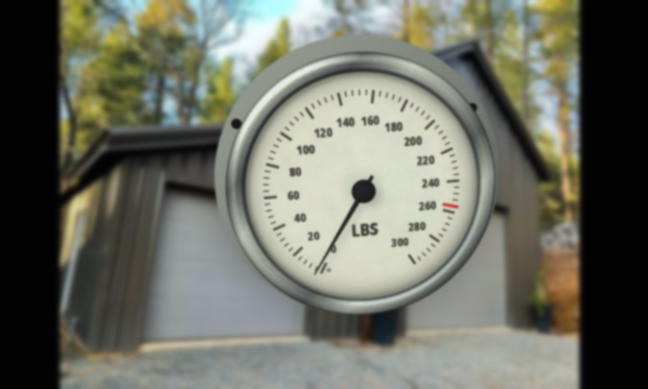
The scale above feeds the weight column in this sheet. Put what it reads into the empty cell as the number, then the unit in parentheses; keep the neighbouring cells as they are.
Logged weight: 4 (lb)
